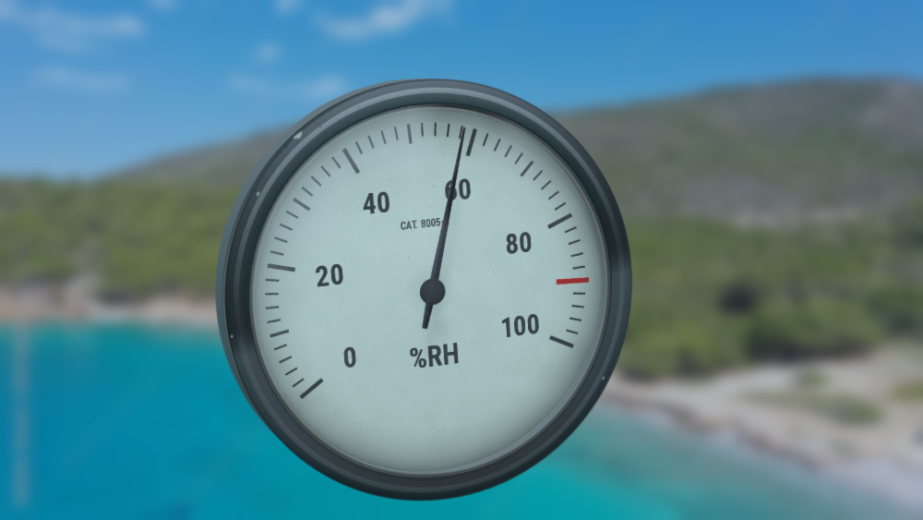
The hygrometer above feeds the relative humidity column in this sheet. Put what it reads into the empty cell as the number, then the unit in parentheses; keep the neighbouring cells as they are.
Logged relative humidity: 58 (%)
